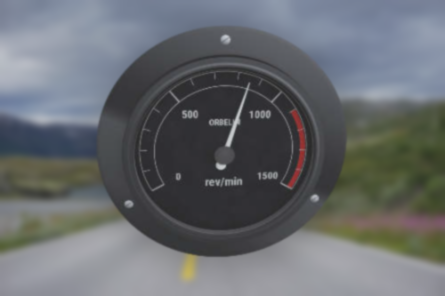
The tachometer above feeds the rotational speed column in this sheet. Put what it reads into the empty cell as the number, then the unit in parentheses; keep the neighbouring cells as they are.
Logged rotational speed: 850 (rpm)
